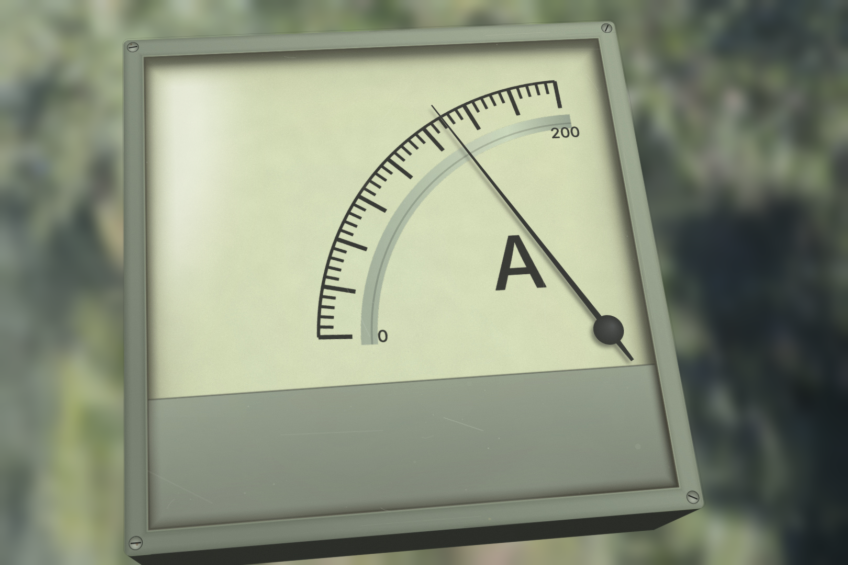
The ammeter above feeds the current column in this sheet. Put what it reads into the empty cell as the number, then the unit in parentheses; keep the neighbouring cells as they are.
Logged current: 135 (A)
